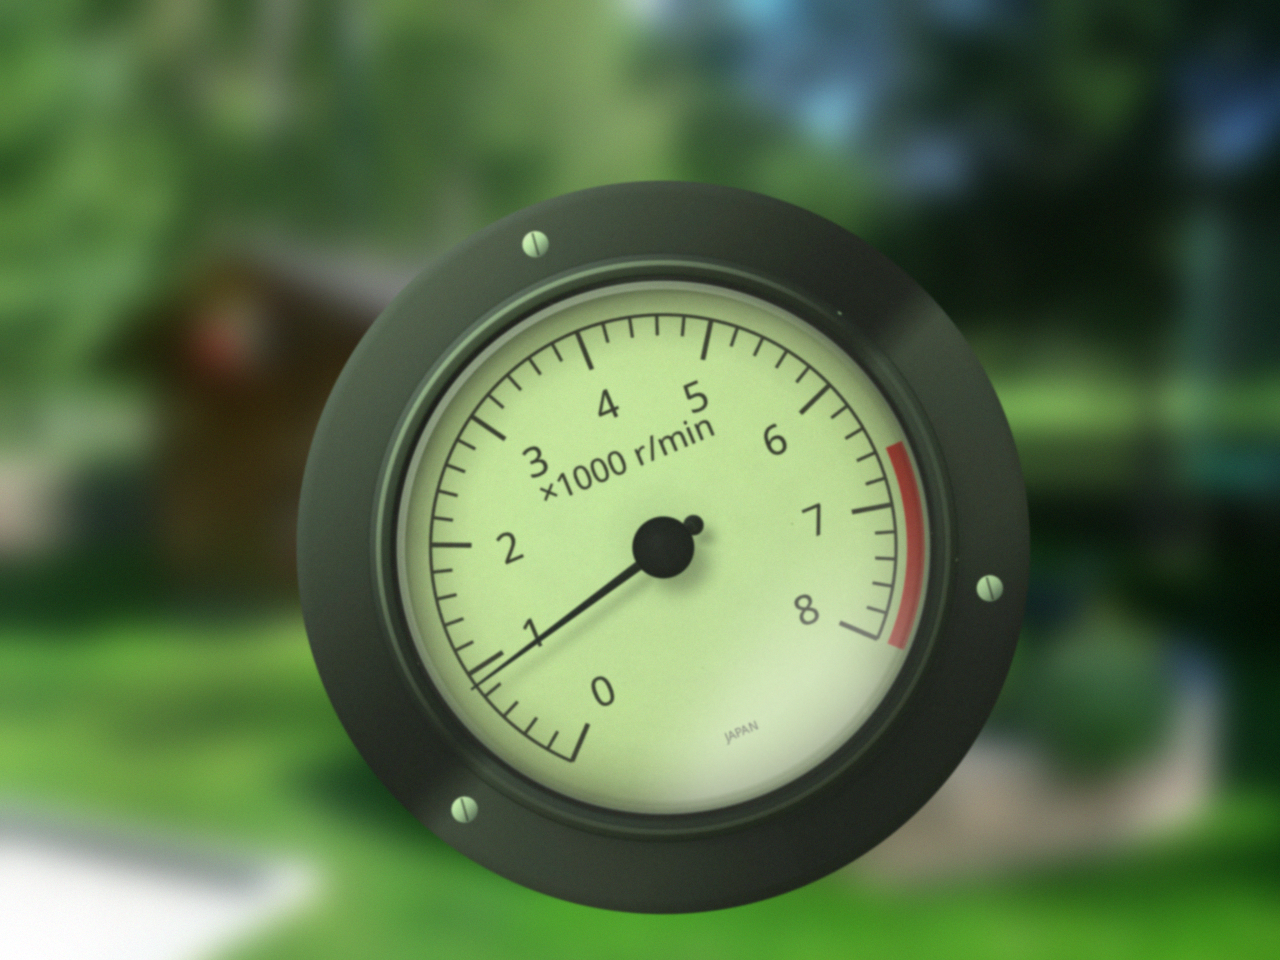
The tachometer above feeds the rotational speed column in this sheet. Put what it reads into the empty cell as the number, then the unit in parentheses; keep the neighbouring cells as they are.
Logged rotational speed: 900 (rpm)
